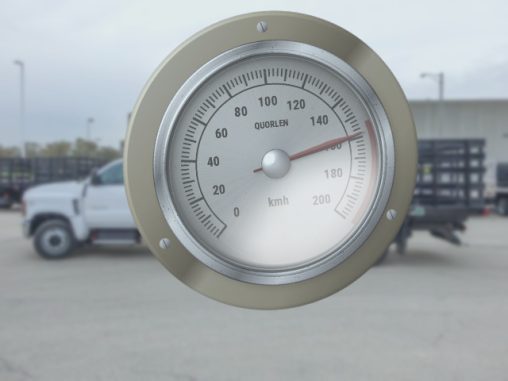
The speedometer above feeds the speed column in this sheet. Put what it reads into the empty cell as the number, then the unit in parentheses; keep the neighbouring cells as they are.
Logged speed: 158 (km/h)
